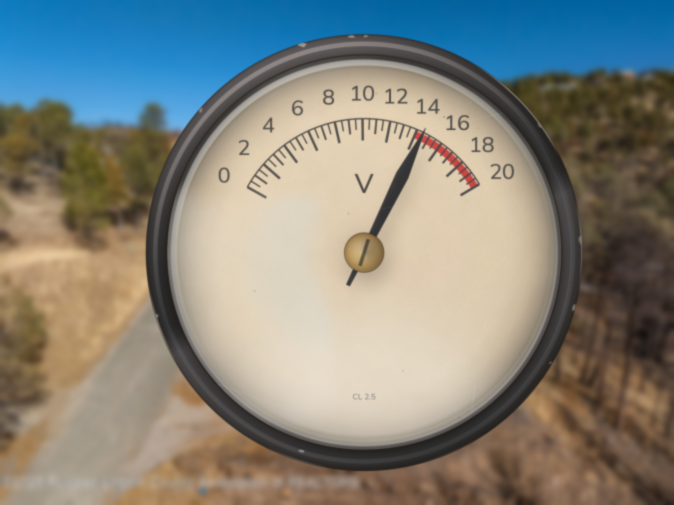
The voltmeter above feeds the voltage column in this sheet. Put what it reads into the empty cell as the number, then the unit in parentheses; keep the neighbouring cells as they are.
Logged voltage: 14.5 (V)
